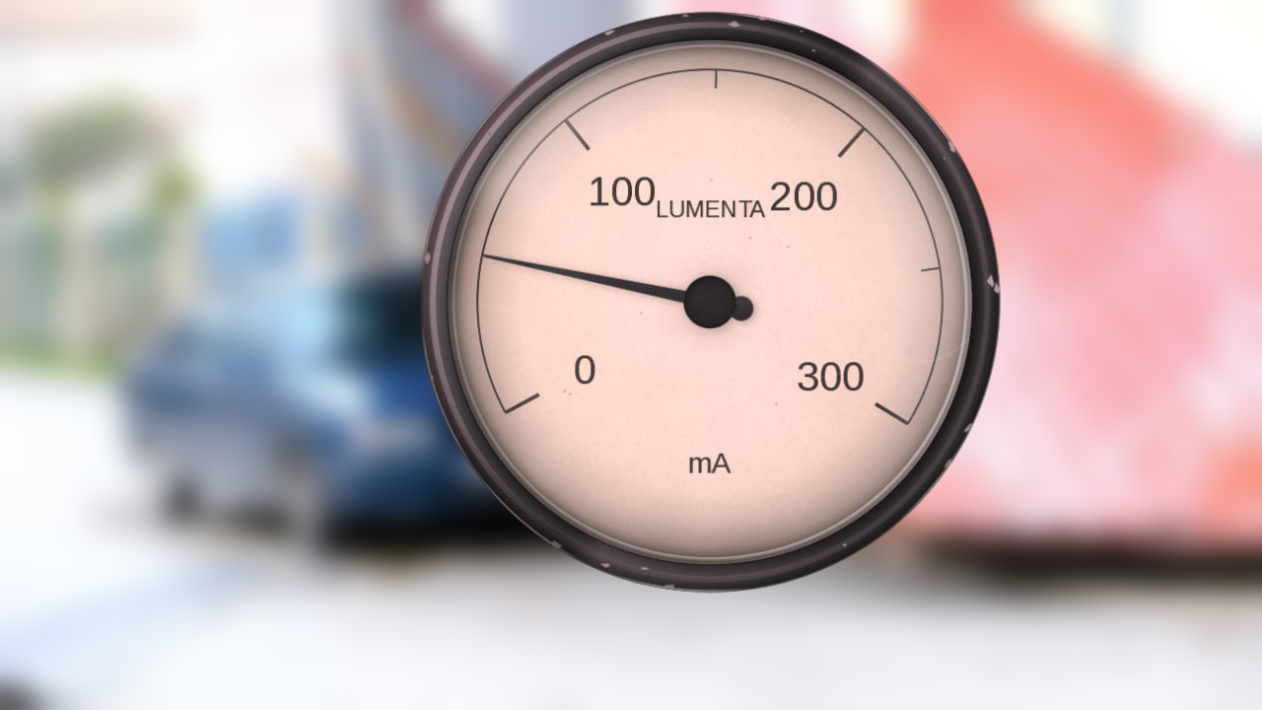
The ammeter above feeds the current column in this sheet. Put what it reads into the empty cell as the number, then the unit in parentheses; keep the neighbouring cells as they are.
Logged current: 50 (mA)
